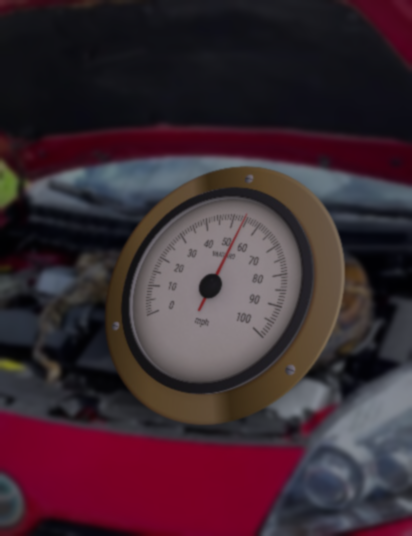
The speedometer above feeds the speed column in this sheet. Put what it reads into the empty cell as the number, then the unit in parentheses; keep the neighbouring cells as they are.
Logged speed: 55 (mph)
